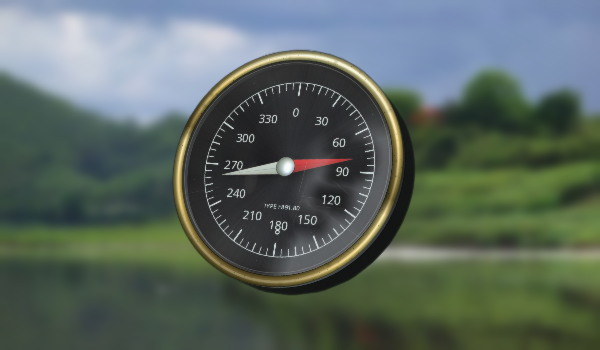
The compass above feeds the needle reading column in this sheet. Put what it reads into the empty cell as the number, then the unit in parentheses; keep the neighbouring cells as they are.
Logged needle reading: 80 (°)
